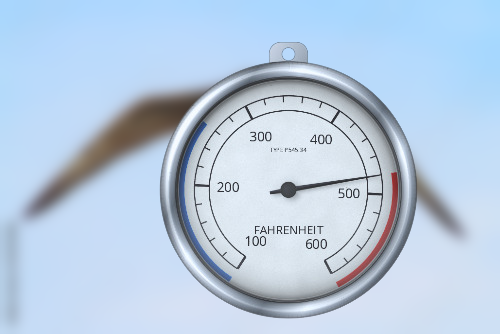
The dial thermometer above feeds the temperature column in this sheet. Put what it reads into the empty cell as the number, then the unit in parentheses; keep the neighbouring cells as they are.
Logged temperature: 480 (°F)
